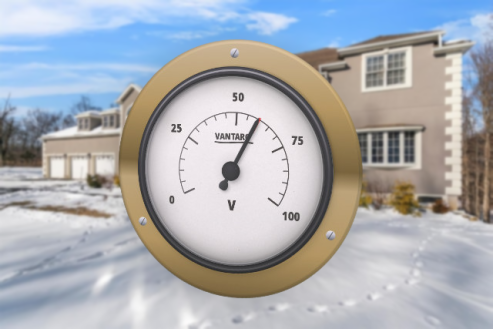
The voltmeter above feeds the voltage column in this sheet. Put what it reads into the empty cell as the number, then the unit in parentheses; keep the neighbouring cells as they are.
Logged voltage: 60 (V)
